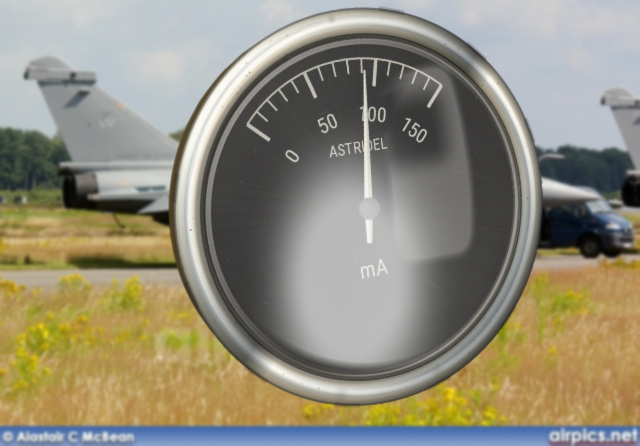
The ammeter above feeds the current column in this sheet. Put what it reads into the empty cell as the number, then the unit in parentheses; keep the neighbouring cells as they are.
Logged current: 90 (mA)
